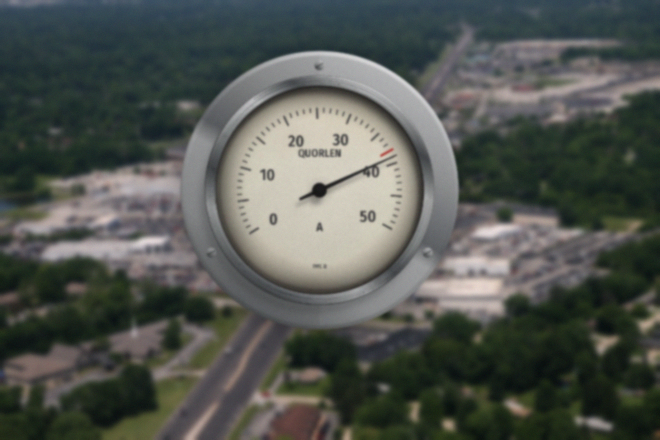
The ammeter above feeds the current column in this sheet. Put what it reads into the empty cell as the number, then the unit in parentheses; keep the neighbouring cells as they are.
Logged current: 39 (A)
